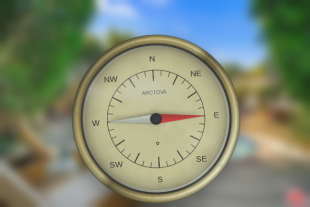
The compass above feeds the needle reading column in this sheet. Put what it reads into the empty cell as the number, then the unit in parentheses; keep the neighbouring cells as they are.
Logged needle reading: 90 (°)
